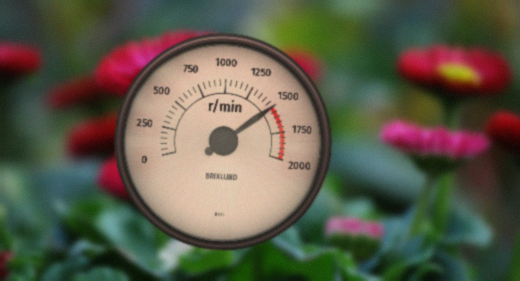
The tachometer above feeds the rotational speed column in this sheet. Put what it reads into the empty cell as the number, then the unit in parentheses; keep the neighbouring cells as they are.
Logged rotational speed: 1500 (rpm)
